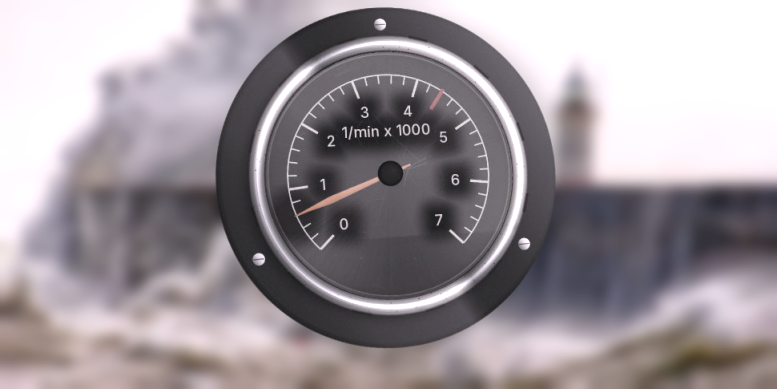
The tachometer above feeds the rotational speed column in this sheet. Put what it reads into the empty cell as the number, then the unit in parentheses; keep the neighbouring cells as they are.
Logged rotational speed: 600 (rpm)
